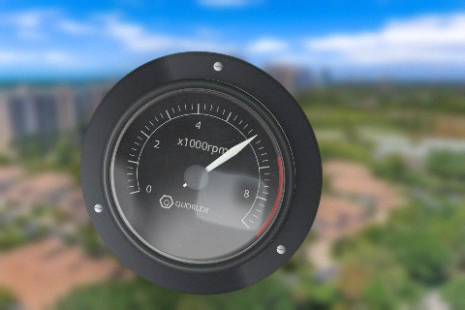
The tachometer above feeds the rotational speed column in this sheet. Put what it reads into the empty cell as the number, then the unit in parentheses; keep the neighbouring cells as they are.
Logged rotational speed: 6000 (rpm)
